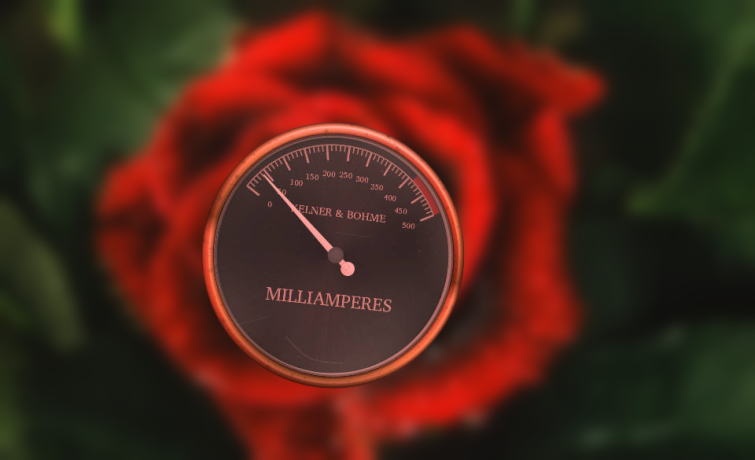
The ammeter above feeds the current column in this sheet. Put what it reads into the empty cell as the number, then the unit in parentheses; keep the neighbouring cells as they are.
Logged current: 40 (mA)
